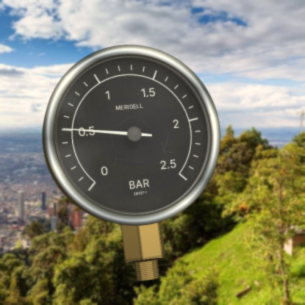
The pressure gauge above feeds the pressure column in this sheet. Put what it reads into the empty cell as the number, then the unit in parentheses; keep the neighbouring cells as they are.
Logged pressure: 0.5 (bar)
